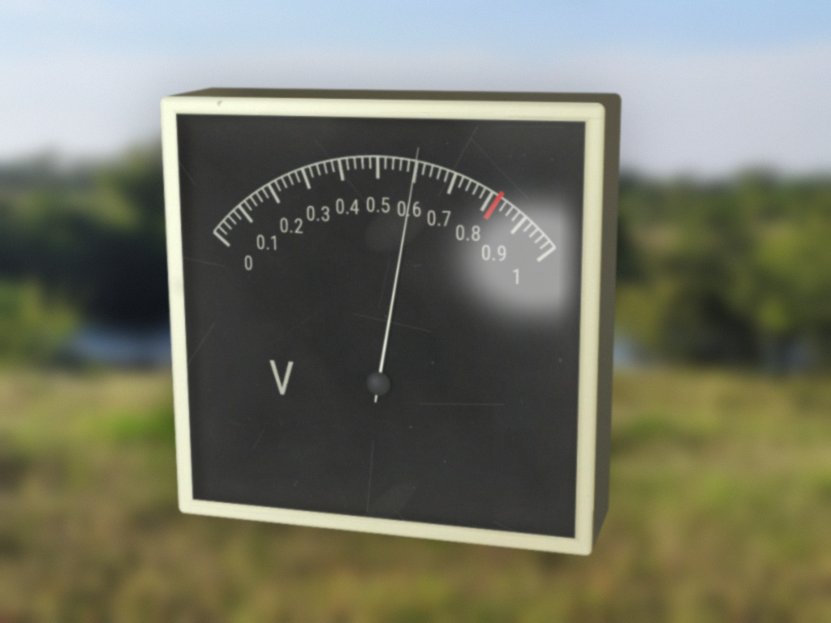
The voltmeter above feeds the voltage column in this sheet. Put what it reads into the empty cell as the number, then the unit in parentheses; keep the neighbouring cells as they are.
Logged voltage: 0.6 (V)
